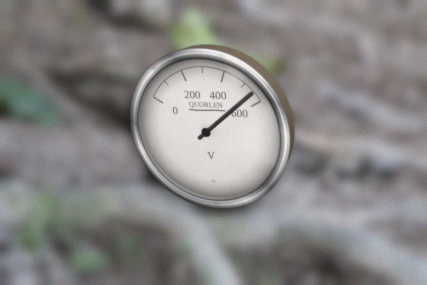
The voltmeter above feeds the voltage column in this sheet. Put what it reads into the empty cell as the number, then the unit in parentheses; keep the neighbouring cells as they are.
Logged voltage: 550 (V)
